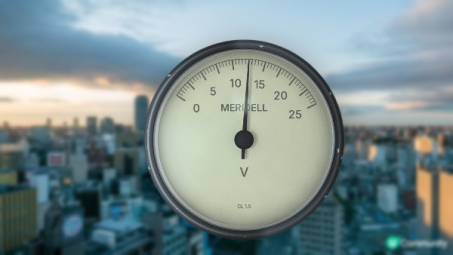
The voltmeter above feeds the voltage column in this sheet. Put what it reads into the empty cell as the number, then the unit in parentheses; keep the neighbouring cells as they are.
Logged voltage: 12.5 (V)
